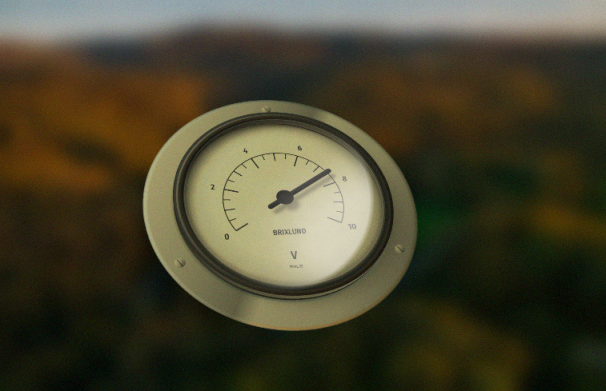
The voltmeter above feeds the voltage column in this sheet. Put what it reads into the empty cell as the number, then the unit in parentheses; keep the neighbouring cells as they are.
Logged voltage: 7.5 (V)
